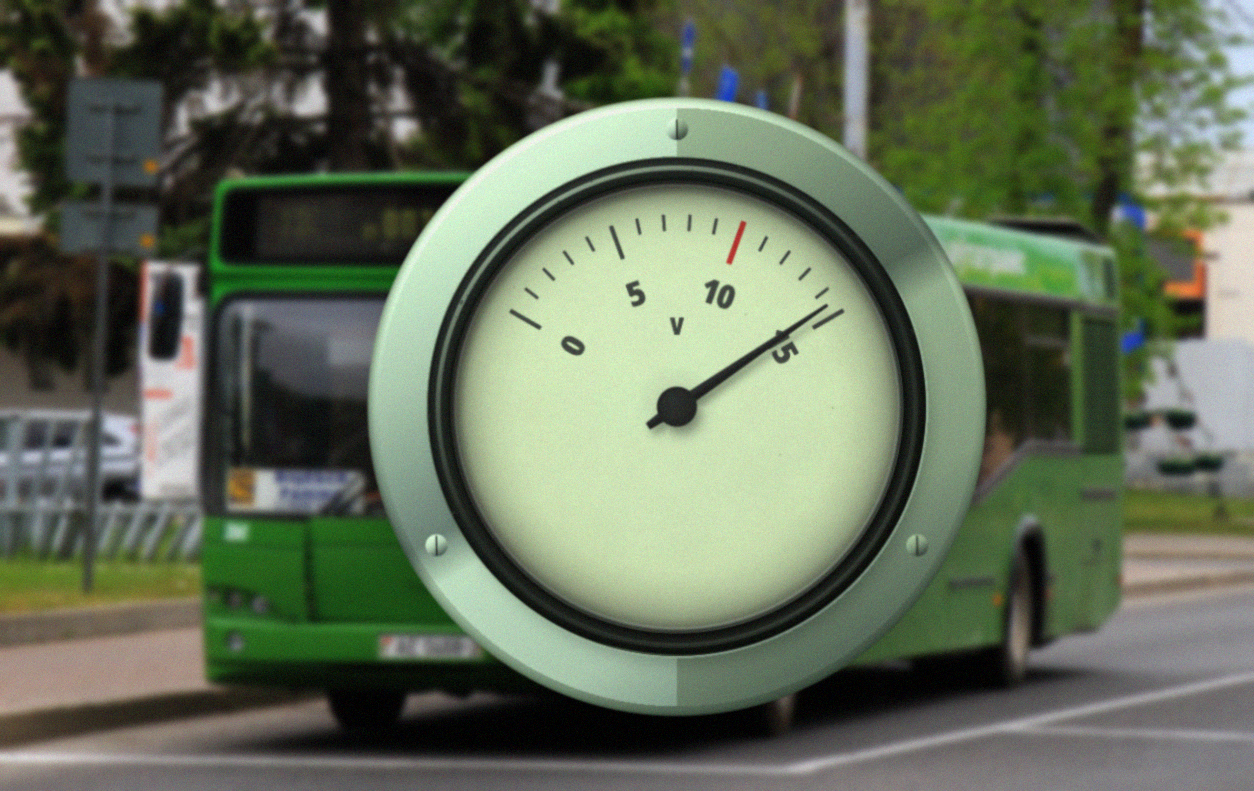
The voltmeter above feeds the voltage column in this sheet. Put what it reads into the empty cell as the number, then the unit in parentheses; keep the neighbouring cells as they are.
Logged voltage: 14.5 (V)
